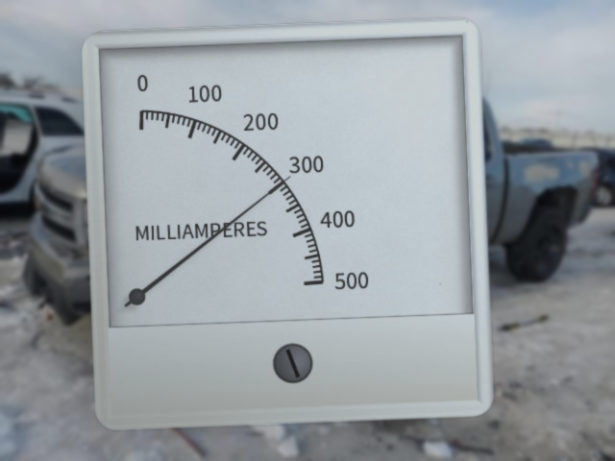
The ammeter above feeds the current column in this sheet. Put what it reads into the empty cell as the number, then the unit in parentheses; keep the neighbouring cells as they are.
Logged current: 300 (mA)
